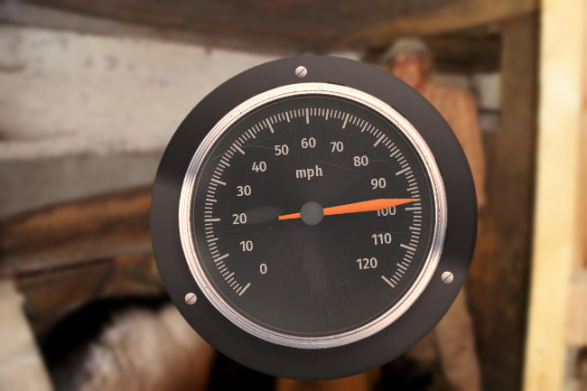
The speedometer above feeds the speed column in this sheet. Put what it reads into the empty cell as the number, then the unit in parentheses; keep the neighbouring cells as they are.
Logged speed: 98 (mph)
